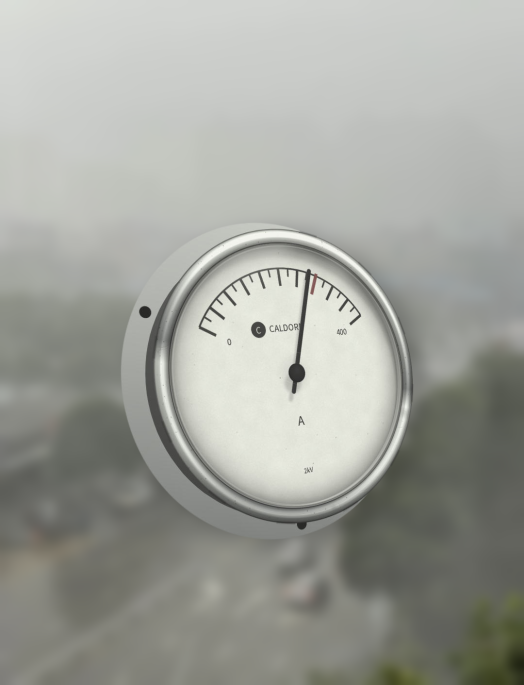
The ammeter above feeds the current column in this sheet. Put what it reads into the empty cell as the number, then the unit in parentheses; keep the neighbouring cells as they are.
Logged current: 260 (A)
